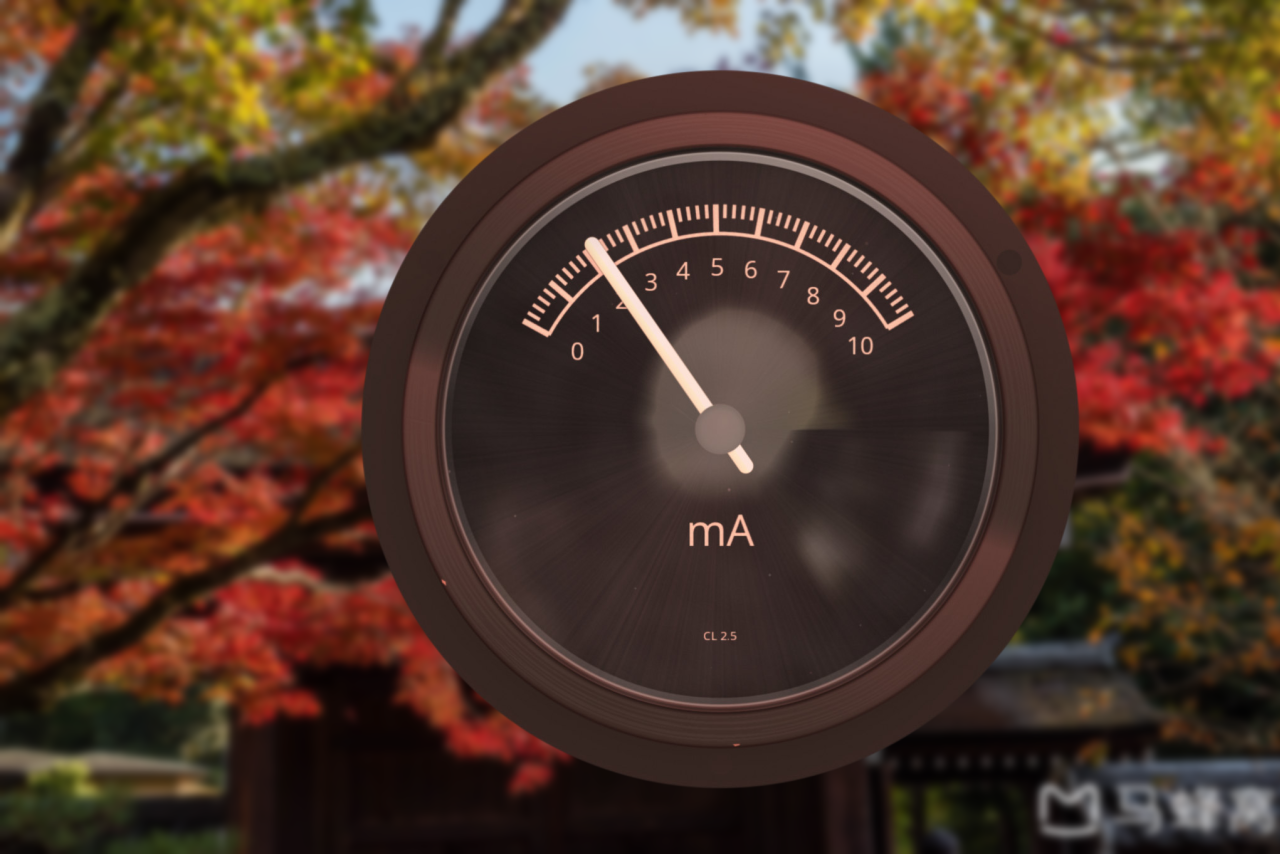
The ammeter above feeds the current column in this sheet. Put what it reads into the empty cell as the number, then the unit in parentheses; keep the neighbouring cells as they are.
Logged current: 2.2 (mA)
